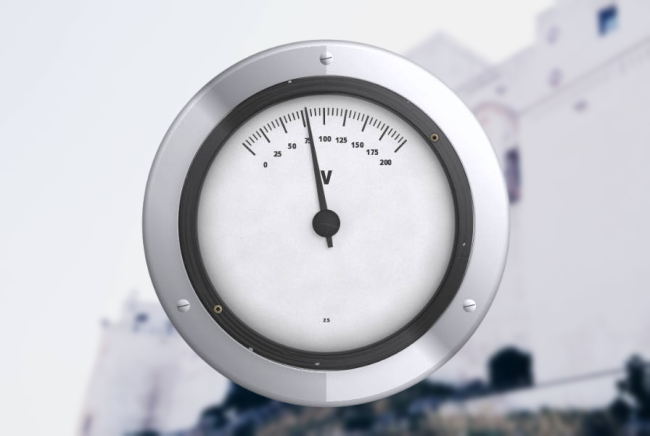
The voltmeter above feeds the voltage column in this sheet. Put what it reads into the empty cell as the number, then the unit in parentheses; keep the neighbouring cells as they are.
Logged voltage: 80 (V)
